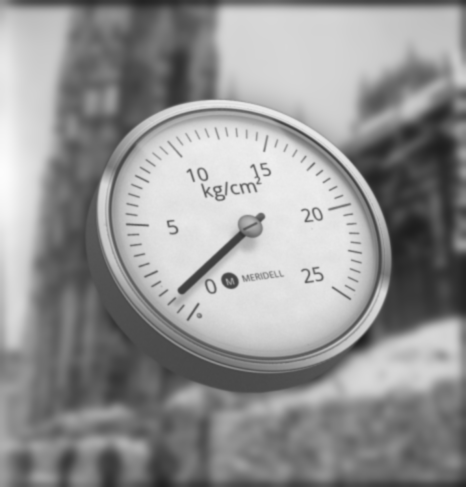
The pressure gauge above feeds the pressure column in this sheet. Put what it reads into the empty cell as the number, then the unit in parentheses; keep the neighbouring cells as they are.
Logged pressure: 1 (kg/cm²)
